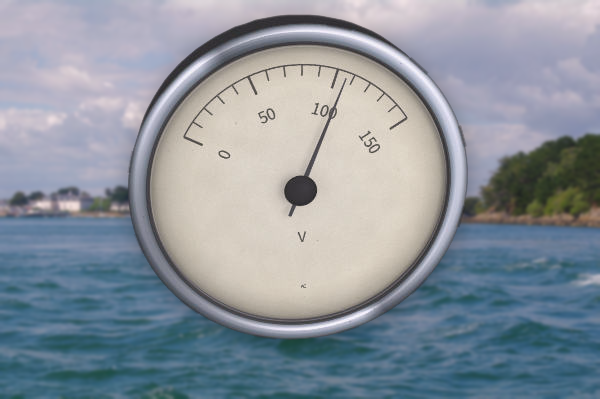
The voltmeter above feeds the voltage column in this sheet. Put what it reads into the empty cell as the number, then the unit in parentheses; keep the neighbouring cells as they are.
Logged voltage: 105 (V)
